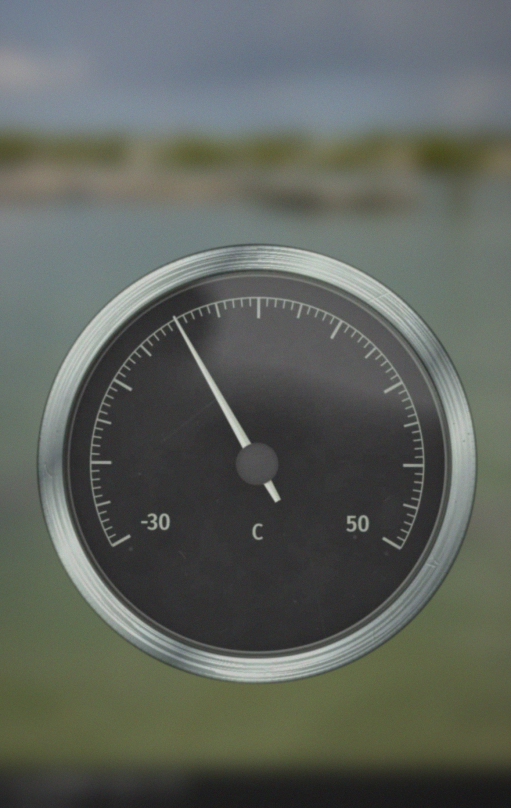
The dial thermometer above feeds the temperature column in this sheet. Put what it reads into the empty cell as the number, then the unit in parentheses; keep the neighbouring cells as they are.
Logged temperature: 0 (°C)
